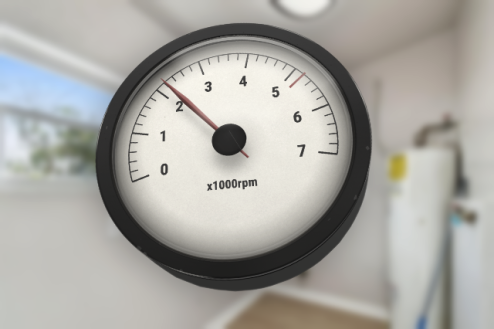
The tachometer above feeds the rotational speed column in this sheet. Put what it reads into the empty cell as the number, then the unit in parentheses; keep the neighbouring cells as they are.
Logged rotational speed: 2200 (rpm)
